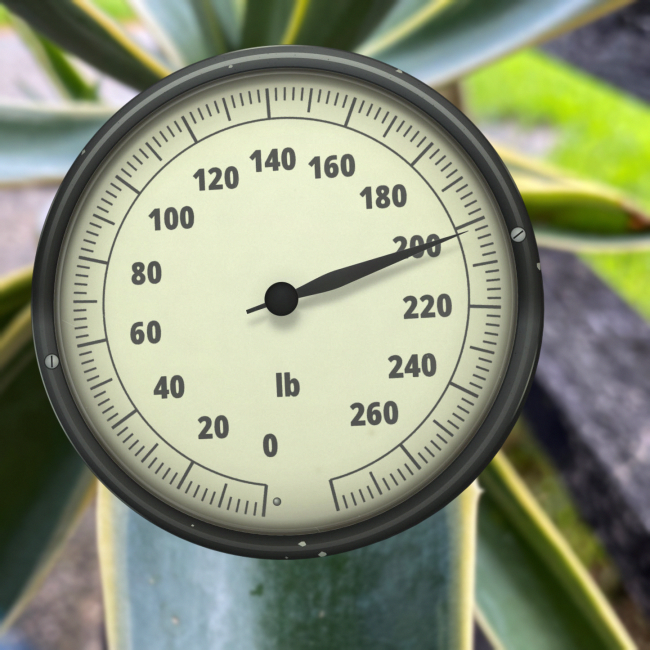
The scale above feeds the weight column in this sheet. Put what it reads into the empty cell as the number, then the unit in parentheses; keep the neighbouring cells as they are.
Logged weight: 202 (lb)
